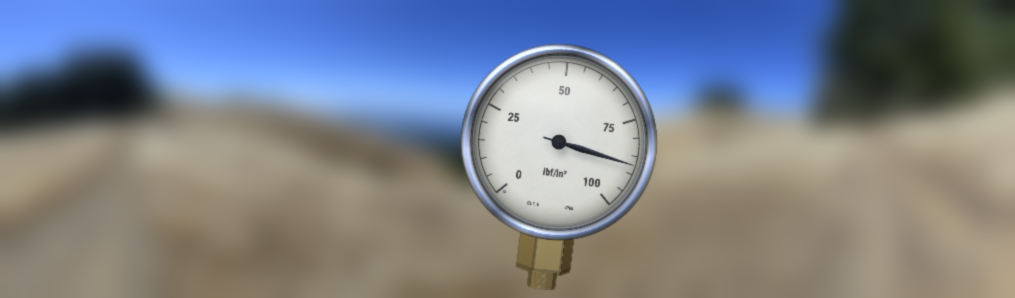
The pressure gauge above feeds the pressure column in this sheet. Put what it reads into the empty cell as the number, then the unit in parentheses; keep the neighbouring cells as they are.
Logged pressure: 87.5 (psi)
